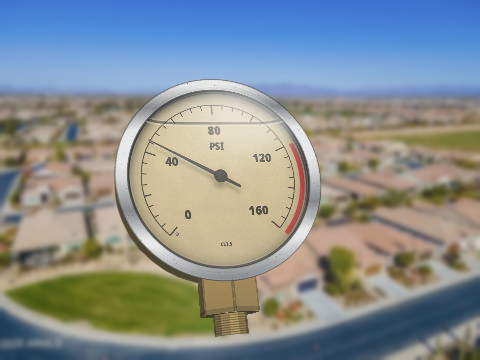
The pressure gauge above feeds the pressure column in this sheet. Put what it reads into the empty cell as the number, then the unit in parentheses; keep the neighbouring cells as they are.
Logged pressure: 45 (psi)
